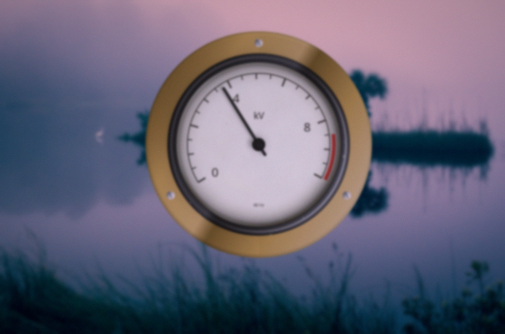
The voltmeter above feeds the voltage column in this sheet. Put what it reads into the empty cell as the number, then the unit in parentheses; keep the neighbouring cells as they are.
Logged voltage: 3.75 (kV)
